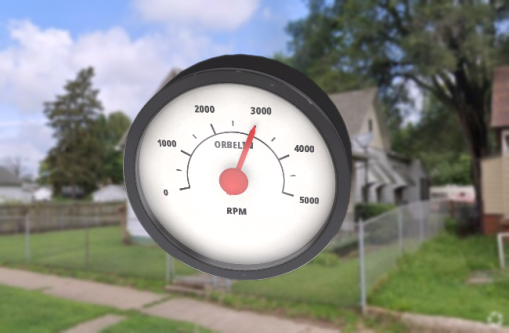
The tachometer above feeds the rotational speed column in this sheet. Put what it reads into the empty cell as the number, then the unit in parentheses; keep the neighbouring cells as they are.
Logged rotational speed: 3000 (rpm)
